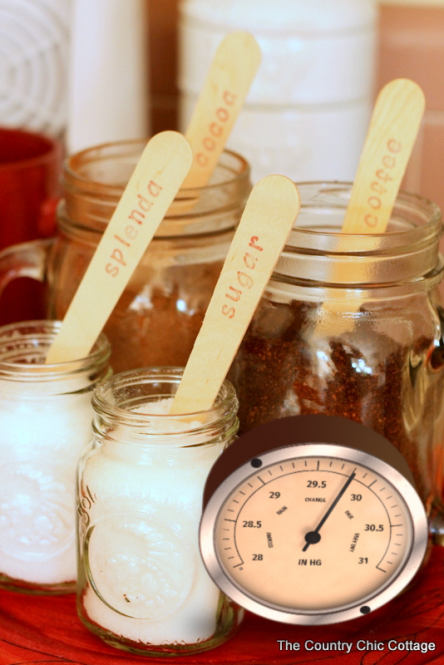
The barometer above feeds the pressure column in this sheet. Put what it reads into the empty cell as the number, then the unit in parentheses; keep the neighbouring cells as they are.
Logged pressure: 29.8 (inHg)
